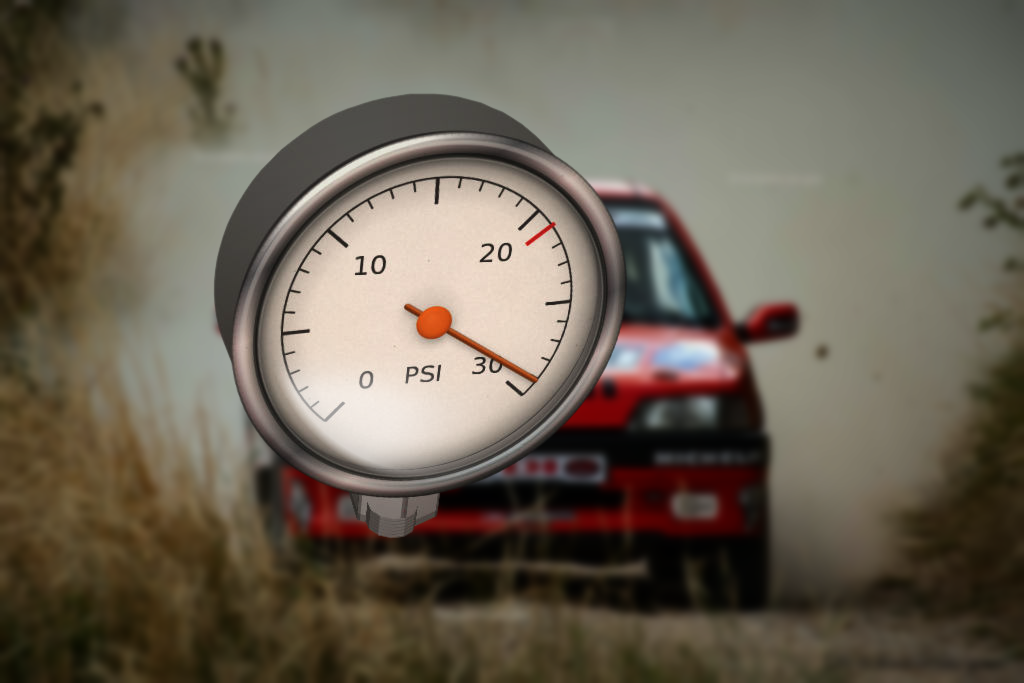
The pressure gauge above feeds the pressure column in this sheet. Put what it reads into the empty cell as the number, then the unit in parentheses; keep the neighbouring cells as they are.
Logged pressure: 29 (psi)
